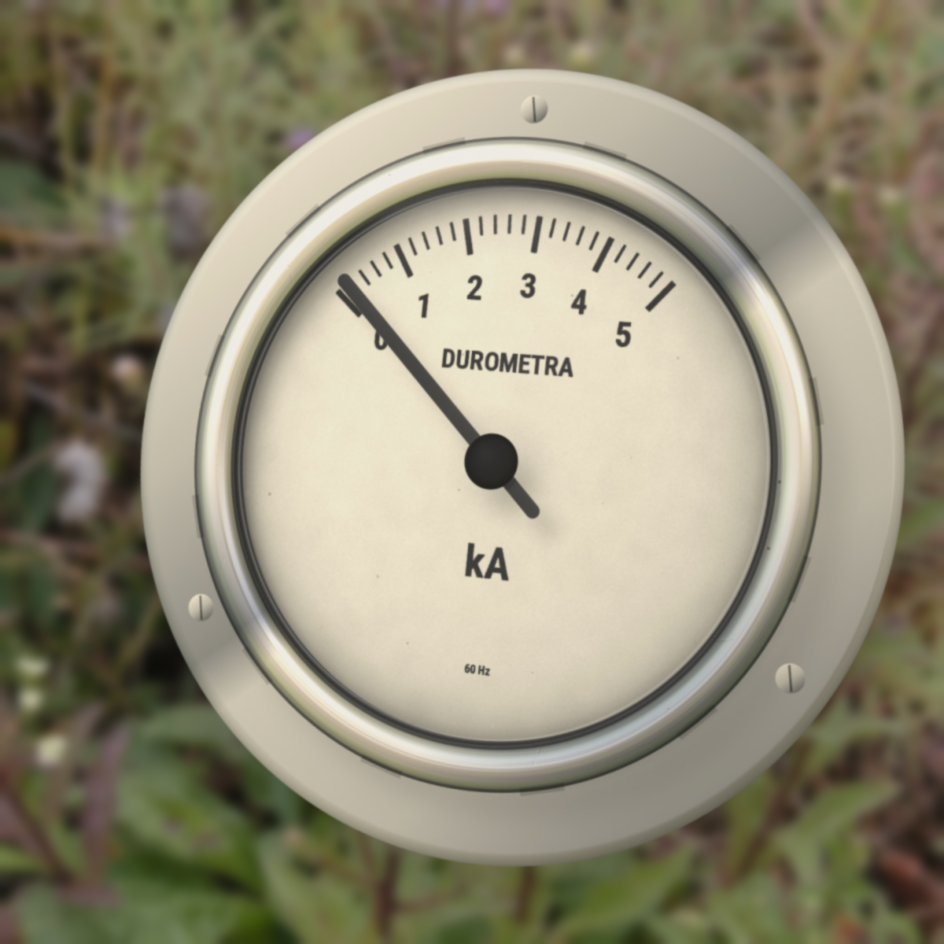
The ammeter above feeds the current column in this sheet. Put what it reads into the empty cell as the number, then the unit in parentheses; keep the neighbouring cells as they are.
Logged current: 0.2 (kA)
